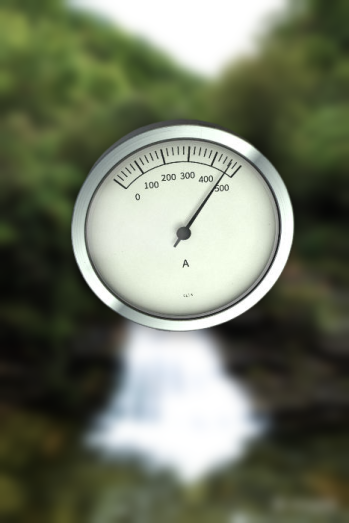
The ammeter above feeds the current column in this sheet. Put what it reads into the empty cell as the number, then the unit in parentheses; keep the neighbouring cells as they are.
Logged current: 460 (A)
